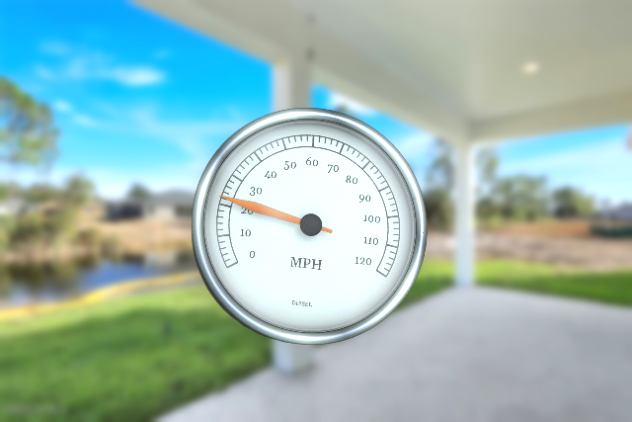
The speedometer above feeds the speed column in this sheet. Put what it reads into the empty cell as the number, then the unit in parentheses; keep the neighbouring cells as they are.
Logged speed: 22 (mph)
